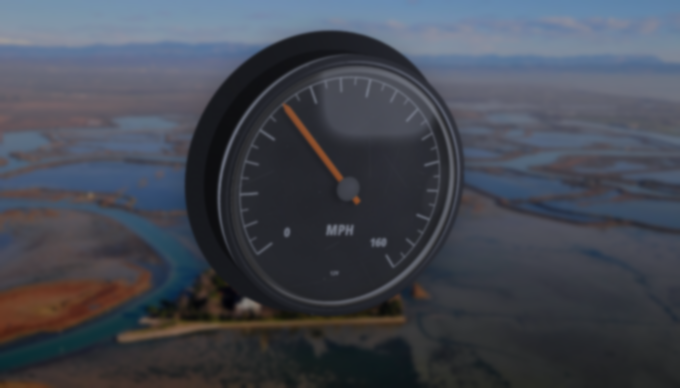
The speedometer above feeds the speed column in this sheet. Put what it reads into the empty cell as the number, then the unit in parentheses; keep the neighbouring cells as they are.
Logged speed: 50 (mph)
